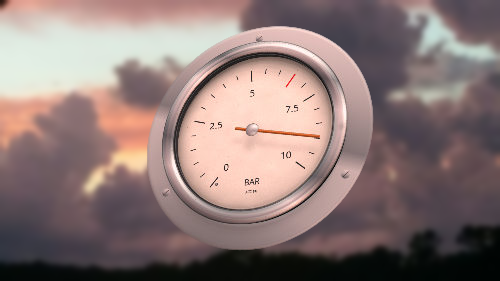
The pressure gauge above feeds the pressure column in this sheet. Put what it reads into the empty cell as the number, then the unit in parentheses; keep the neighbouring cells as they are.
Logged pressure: 9 (bar)
